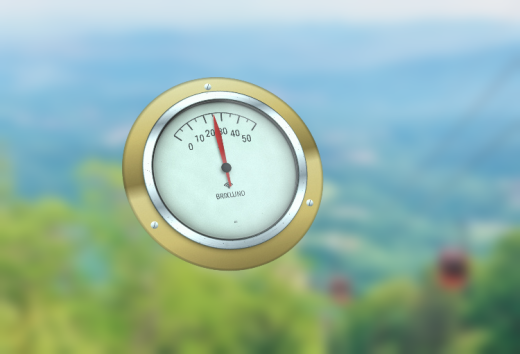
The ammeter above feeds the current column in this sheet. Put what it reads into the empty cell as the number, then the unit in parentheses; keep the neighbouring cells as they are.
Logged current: 25 (A)
